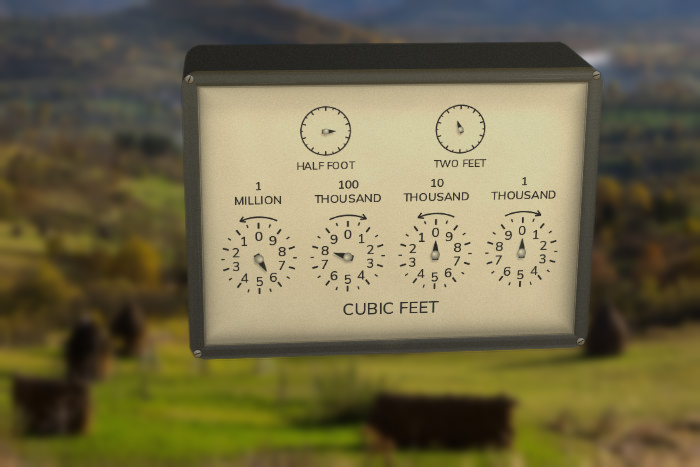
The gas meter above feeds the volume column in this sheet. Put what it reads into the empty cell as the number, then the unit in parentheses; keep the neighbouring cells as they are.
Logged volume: 580000 (ft³)
